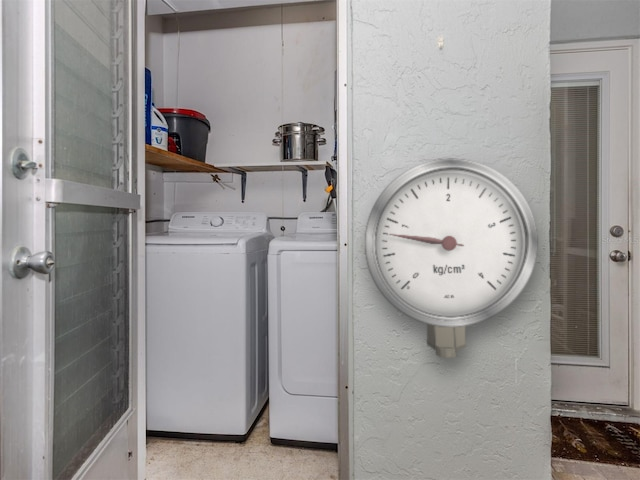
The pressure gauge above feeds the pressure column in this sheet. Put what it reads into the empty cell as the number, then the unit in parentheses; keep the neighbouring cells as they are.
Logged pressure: 0.8 (kg/cm²)
